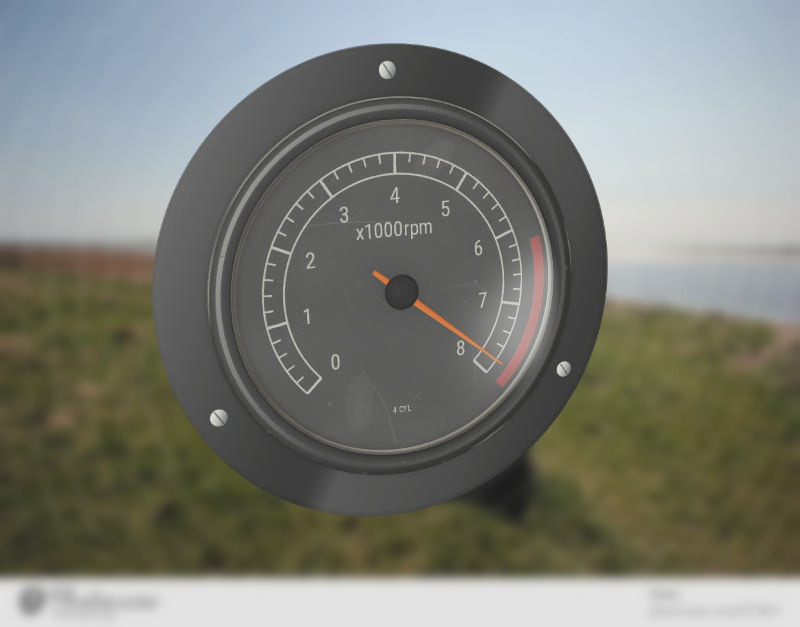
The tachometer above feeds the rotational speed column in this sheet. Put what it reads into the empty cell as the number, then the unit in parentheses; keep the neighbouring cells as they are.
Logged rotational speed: 7800 (rpm)
